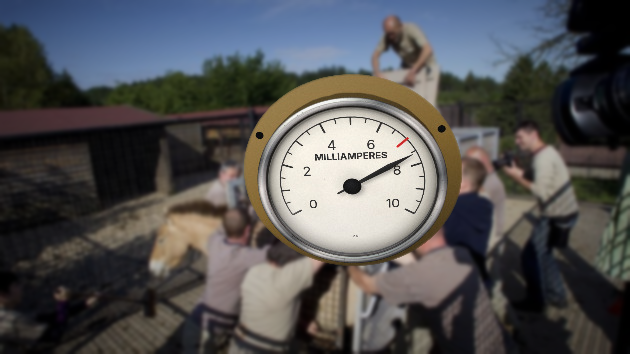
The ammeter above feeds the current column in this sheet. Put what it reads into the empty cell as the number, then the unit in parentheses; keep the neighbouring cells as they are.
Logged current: 7.5 (mA)
